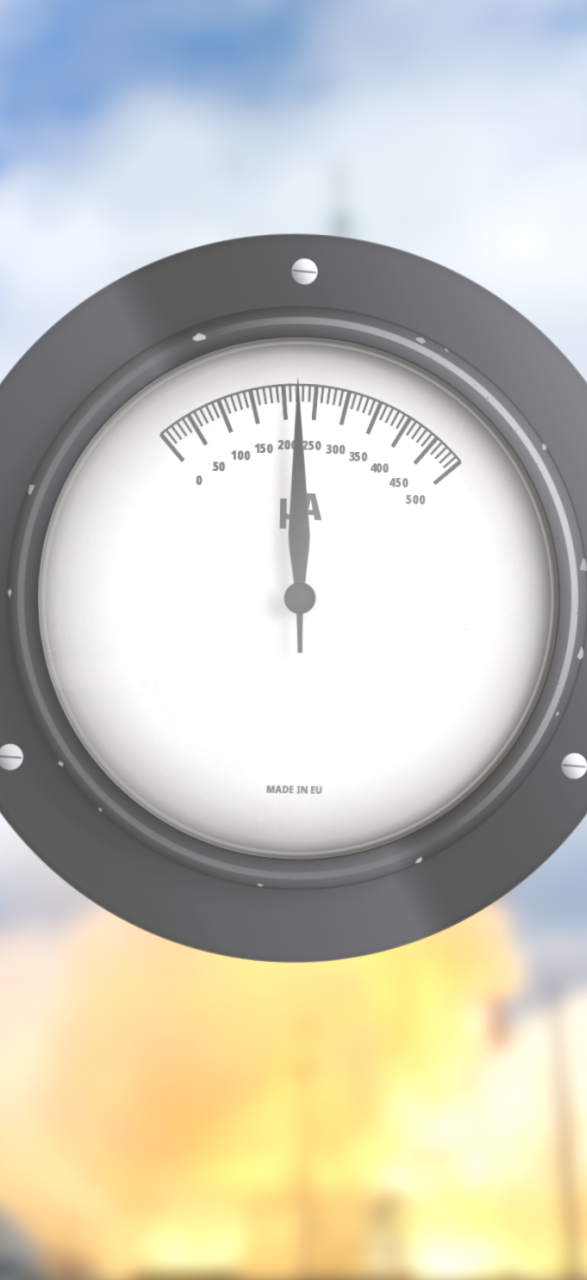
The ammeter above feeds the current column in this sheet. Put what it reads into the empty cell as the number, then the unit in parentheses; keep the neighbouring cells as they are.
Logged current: 220 (µA)
